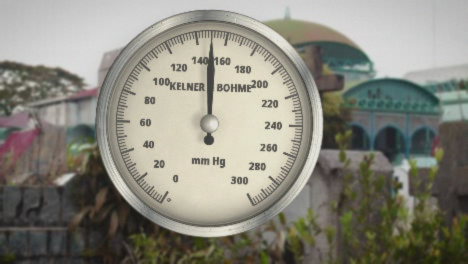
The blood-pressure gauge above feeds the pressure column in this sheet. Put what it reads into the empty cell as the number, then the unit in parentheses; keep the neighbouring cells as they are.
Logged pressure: 150 (mmHg)
